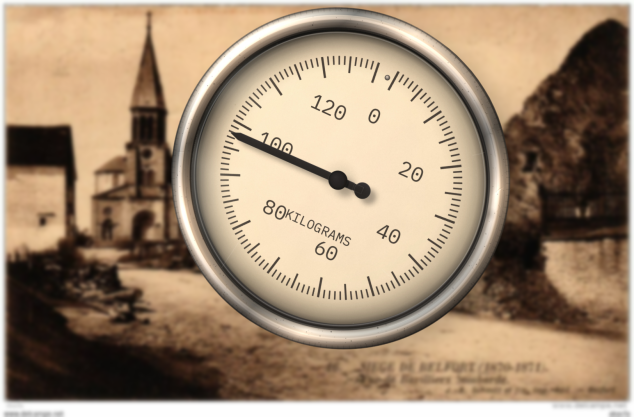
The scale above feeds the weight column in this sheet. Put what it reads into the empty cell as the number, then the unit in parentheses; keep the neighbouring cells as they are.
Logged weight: 98 (kg)
